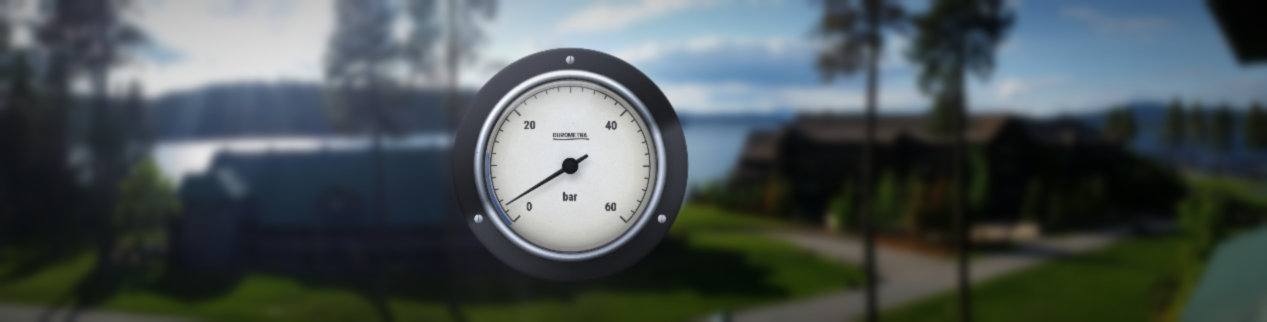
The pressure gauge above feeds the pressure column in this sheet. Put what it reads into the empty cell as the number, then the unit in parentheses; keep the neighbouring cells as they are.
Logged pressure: 3 (bar)
